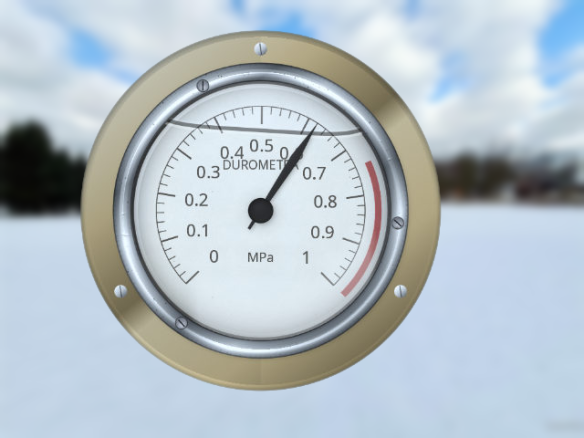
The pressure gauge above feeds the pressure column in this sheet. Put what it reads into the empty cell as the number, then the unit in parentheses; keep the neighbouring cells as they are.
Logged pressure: 0.62 (MPa)
